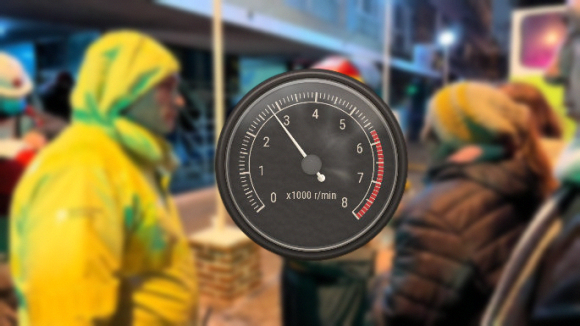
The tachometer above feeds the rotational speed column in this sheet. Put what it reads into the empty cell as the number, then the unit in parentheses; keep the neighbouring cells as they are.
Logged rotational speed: 2800 (rpm)
